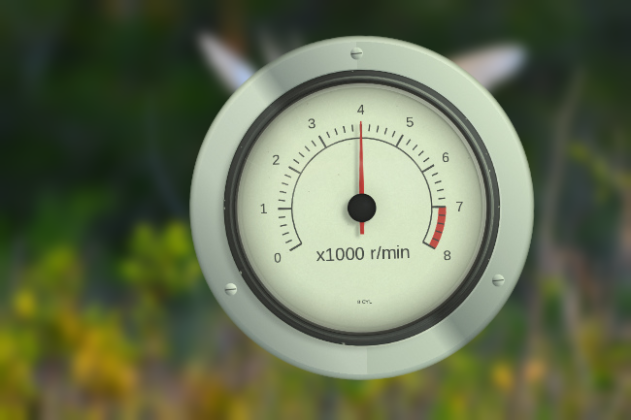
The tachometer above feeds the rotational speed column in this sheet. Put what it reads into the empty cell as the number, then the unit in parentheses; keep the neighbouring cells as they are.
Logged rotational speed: 4000 (rpm)
